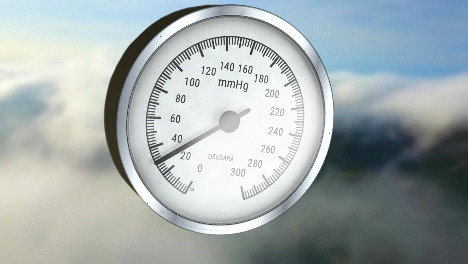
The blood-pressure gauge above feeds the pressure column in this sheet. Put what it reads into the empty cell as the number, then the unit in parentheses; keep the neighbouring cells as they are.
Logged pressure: 30 (mmHg)
